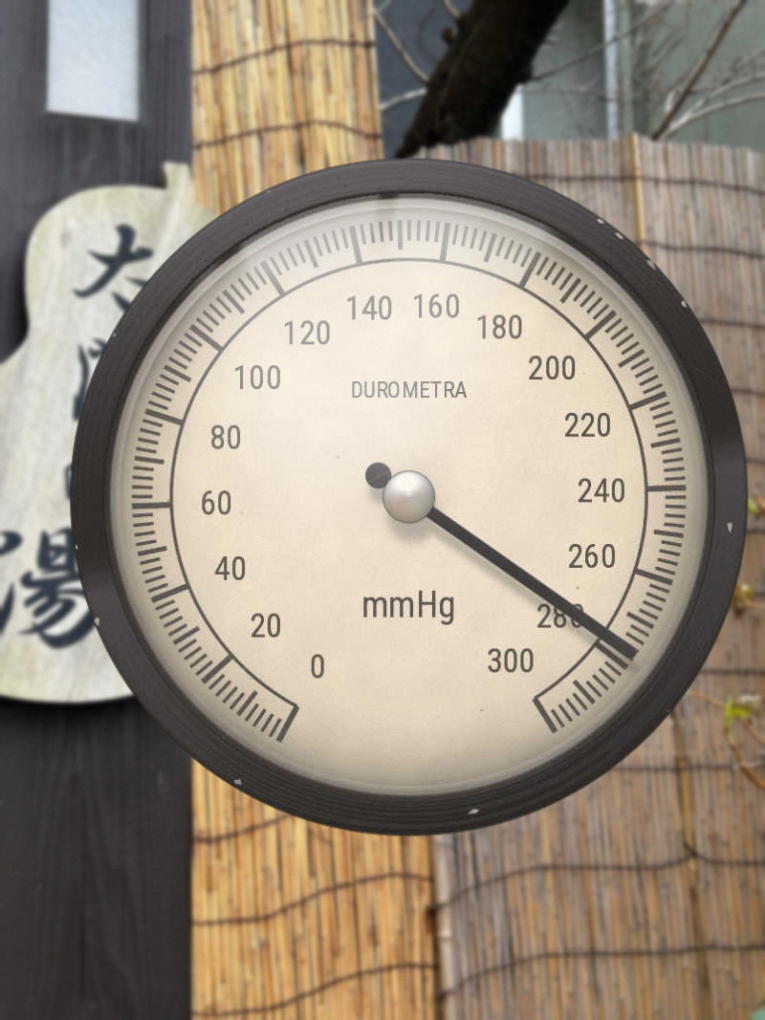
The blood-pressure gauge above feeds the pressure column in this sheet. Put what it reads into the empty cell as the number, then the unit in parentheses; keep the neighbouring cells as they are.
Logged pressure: 277 (mmHg)
